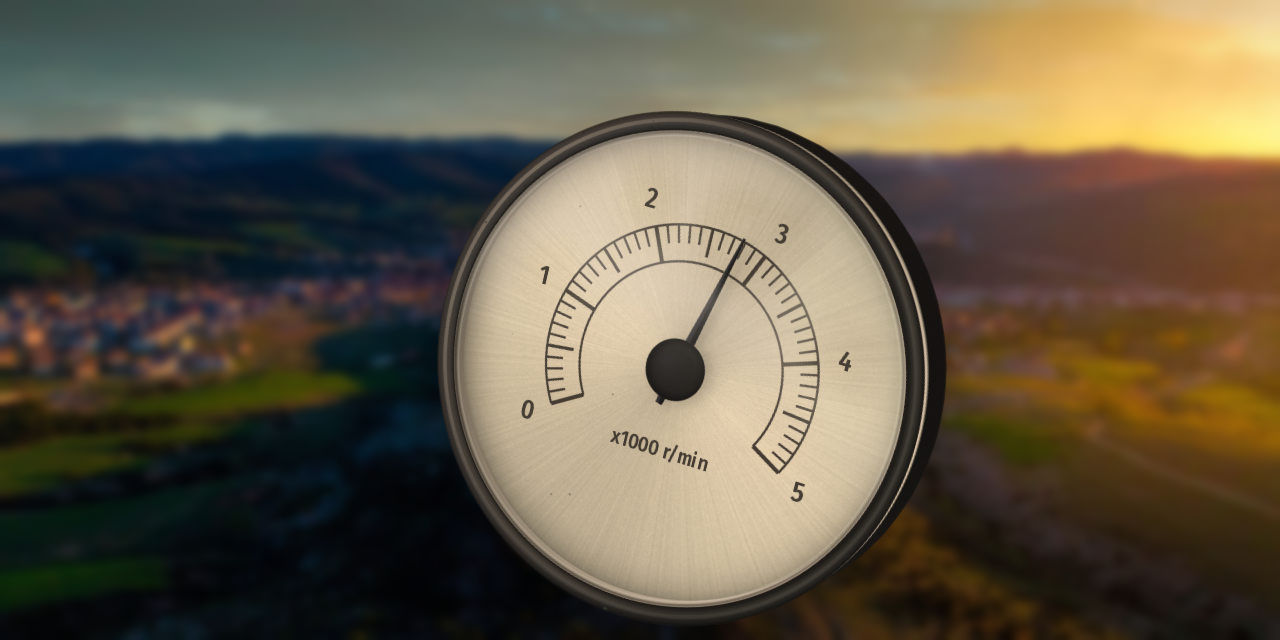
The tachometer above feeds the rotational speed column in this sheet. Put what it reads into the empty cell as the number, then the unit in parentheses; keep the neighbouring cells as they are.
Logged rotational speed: 2800 (rpm)
